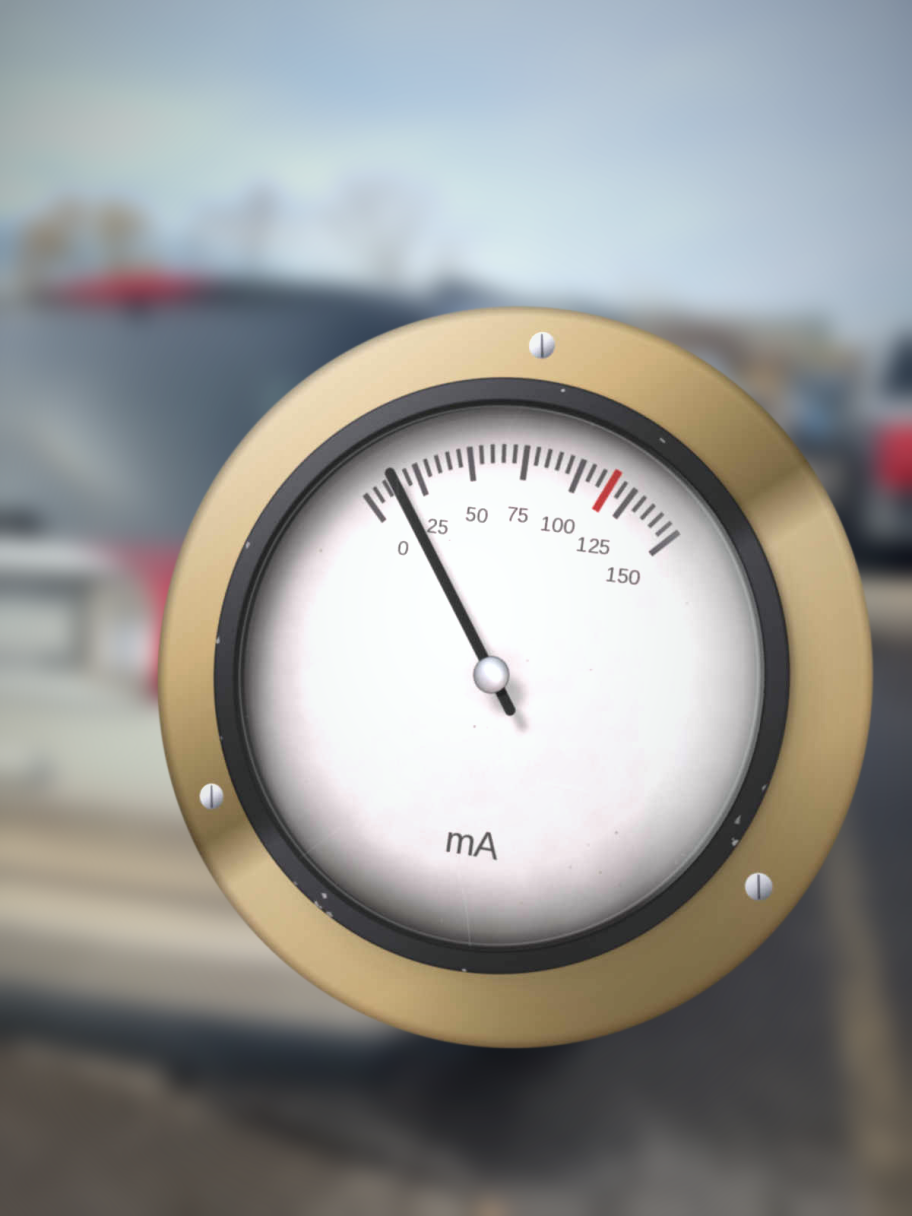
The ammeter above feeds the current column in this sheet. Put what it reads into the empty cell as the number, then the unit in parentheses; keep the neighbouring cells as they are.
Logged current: 15 (mA)
